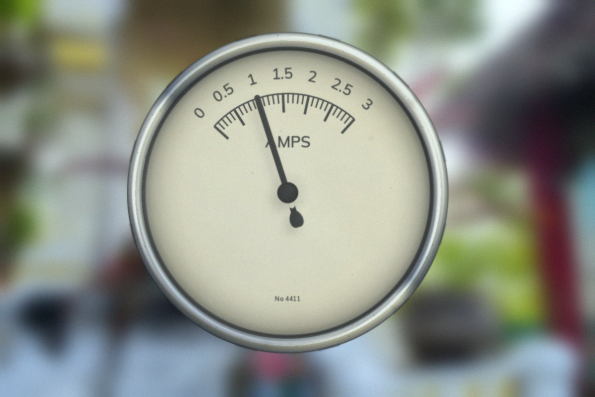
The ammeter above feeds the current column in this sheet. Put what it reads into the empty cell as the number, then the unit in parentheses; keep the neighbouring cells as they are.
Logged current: 1 (A)
